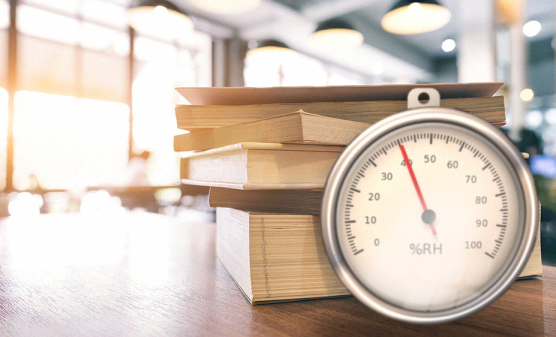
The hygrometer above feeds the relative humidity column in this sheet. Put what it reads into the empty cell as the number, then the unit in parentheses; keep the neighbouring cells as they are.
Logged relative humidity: 40 (%)
